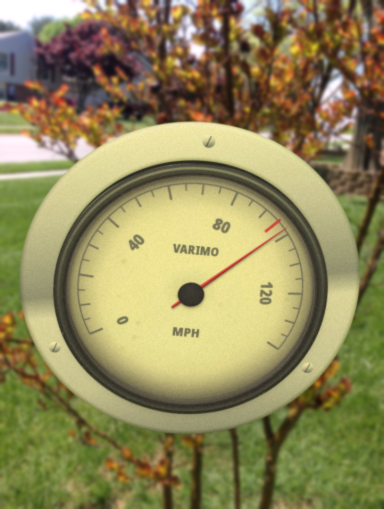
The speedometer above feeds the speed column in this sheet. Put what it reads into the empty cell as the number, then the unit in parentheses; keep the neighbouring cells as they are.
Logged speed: 97.5 (mph)
